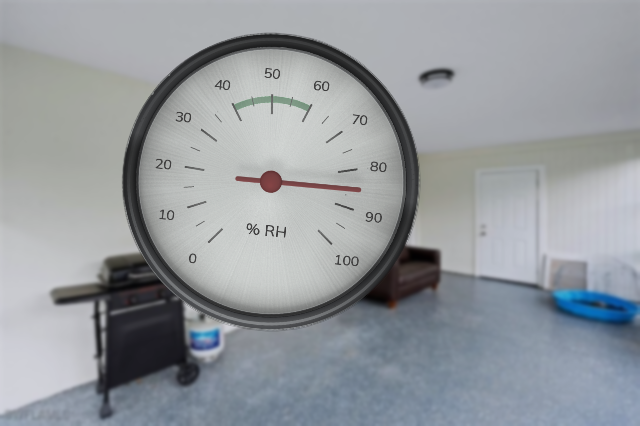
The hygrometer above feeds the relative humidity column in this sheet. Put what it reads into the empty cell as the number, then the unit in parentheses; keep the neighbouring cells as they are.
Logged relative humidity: 85 (%)
